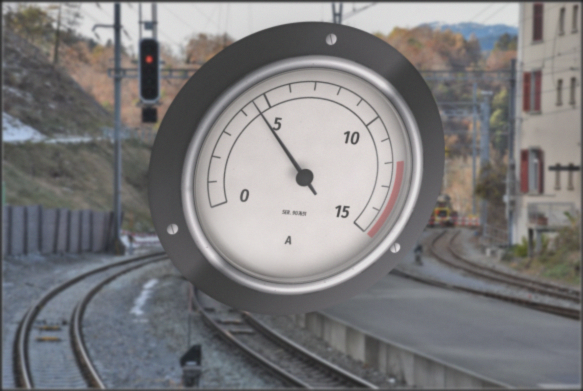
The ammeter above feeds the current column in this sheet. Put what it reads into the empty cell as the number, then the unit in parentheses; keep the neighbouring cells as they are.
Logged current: 4.5 (A)
